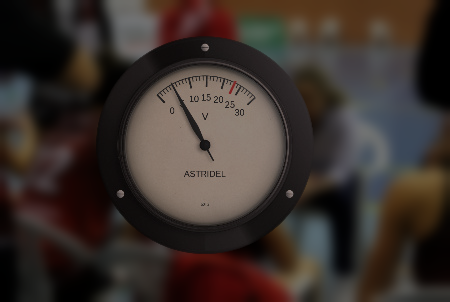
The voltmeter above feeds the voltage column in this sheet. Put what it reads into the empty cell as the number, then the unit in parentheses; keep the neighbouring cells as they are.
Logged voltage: 5 (V)
